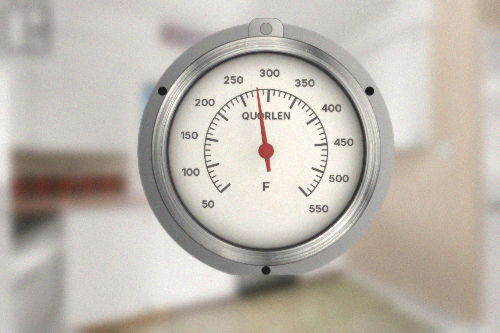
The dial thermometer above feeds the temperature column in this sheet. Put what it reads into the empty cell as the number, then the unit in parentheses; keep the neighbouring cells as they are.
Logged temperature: 280 (°F)
